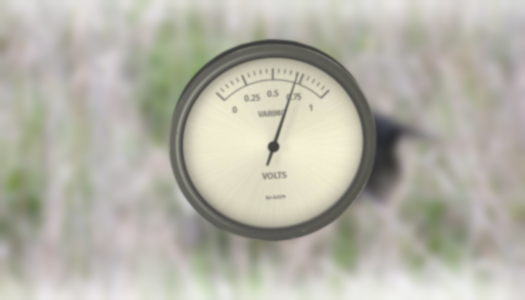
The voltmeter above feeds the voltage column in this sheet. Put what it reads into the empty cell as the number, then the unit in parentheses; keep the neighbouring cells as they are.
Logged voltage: 0.7 (V)
